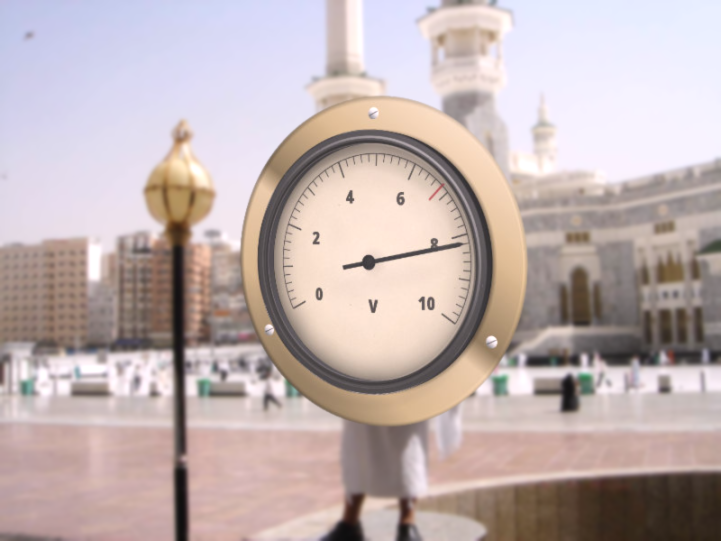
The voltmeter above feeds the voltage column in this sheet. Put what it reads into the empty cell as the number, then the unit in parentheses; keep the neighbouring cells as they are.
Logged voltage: 8.2 (V)
